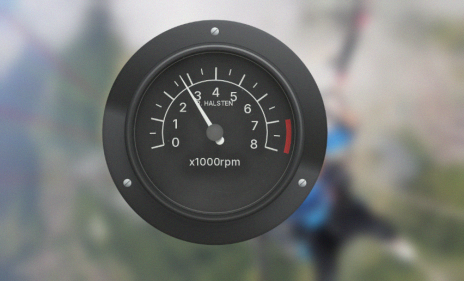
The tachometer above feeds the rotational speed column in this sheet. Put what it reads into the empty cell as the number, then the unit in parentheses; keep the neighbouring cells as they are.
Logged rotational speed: 2750 (rpm)
